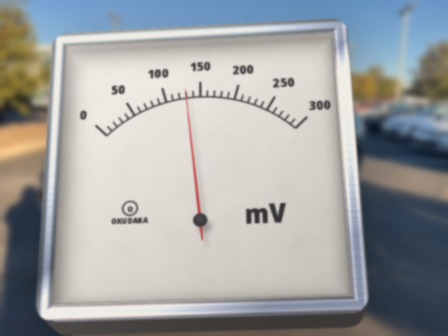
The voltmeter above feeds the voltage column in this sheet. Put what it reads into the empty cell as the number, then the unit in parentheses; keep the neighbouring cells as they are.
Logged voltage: 130 (mV)
